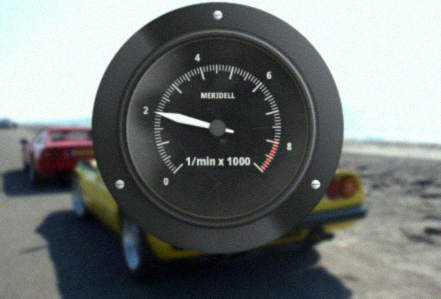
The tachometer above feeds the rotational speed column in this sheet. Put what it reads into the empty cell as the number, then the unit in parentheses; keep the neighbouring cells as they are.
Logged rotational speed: 2000 (rpm)
